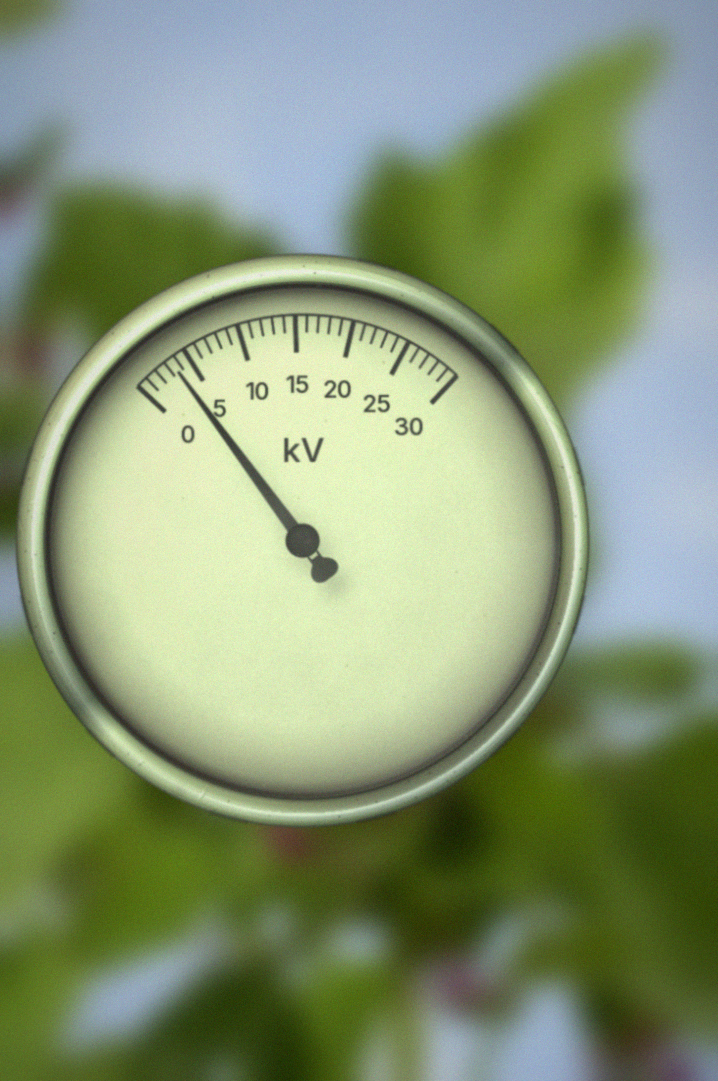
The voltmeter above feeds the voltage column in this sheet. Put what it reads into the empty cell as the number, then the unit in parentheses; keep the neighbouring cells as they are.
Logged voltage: 3.5 (kV)
